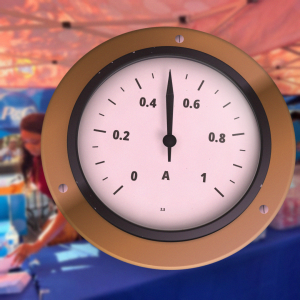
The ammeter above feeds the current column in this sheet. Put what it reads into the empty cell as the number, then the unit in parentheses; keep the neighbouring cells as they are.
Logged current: 0.5 (A)
